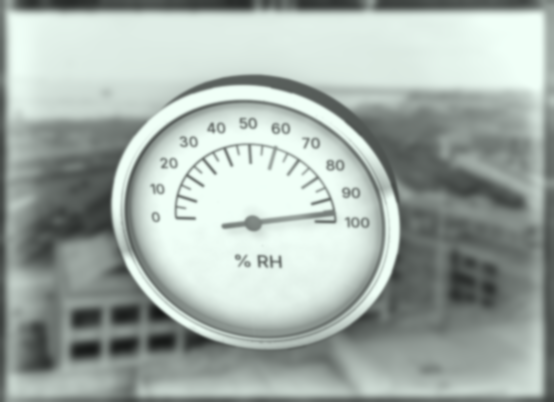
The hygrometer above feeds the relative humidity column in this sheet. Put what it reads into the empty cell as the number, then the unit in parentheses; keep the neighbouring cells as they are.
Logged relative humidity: 95 (%)
